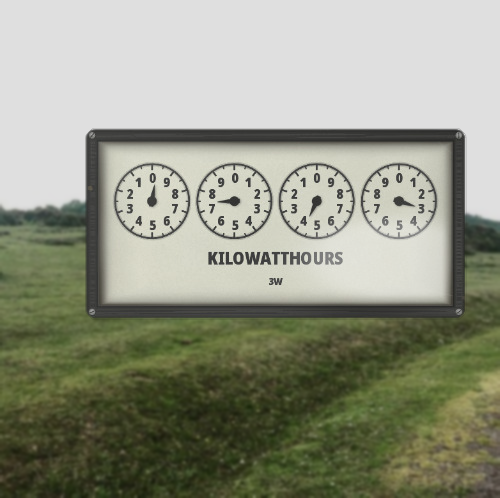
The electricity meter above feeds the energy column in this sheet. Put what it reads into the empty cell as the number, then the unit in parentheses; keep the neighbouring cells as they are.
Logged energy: 9743 (kWh)
